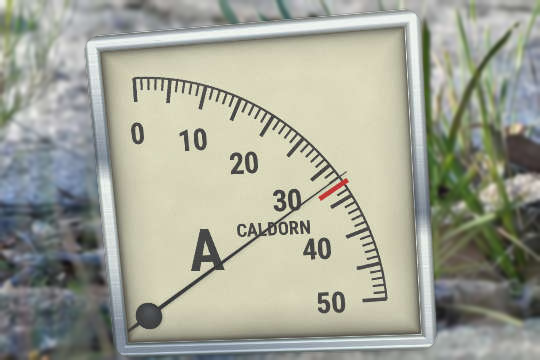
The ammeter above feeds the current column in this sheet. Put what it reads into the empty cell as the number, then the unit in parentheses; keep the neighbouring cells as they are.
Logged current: 32 (A)
